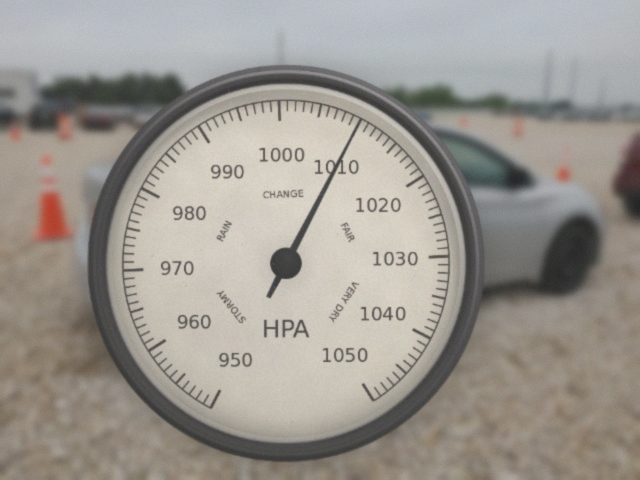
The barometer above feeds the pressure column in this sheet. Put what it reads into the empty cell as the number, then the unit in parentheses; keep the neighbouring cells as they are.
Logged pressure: 1010 (hPa)
